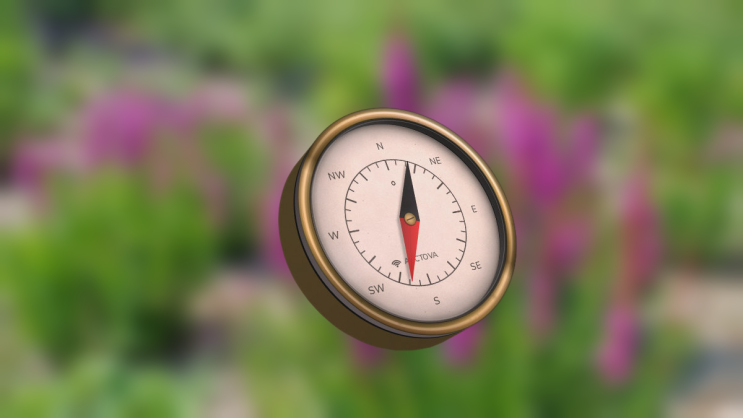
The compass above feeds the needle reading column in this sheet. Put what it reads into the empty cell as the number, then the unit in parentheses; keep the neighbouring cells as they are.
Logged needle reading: 200 (°)
